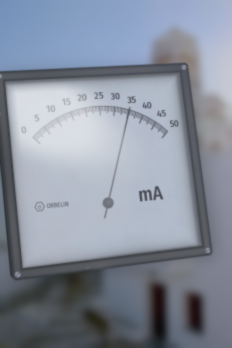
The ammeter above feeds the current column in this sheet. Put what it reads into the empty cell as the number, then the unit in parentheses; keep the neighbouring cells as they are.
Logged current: 35 (mA)
